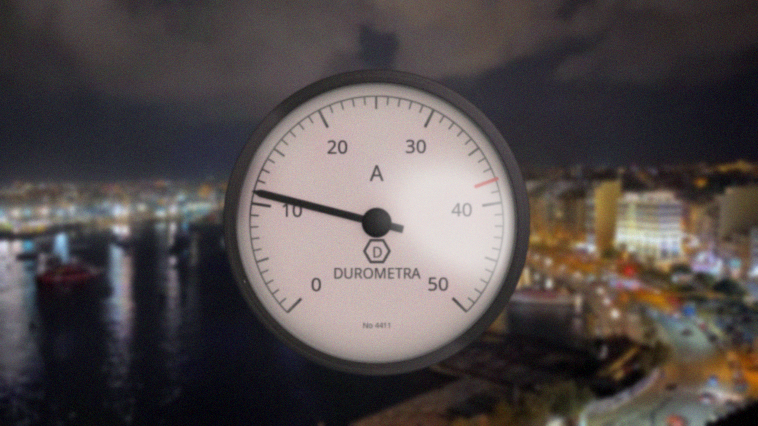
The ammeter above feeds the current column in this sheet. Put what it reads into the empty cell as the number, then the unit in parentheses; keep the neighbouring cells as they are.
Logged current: 11 (A)
